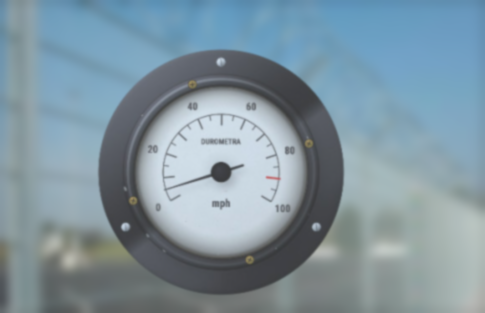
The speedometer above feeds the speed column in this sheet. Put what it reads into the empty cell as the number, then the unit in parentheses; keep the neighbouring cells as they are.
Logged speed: 5 (mph)
